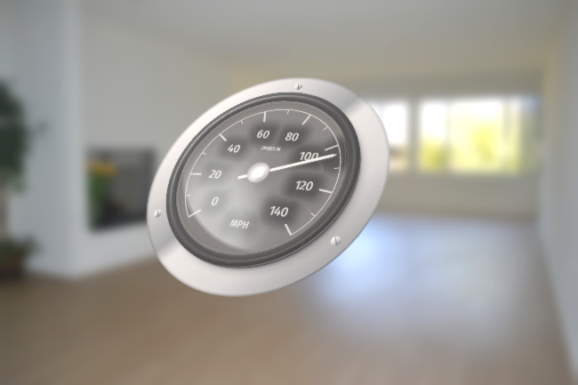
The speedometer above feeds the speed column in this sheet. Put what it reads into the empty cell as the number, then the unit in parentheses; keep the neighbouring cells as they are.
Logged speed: 105 (mph)
